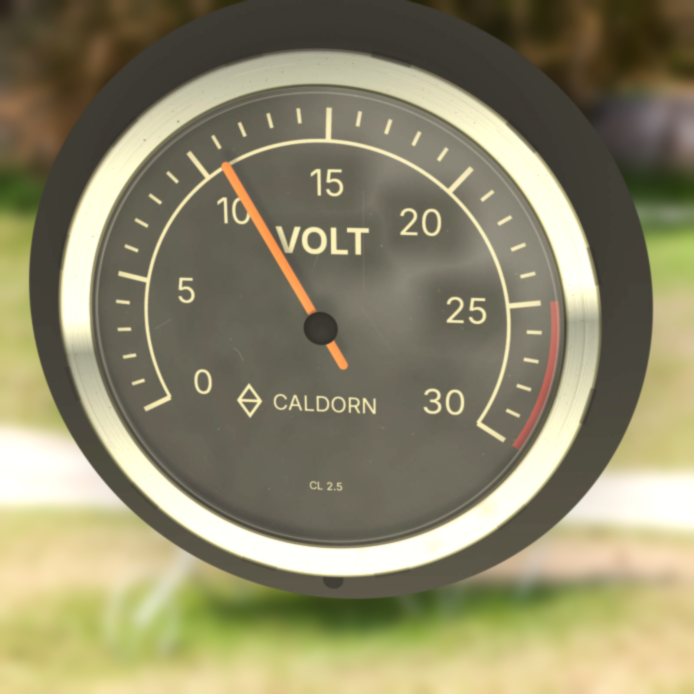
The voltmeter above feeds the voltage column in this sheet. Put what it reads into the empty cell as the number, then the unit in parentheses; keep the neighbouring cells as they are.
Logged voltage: 11 (V)
